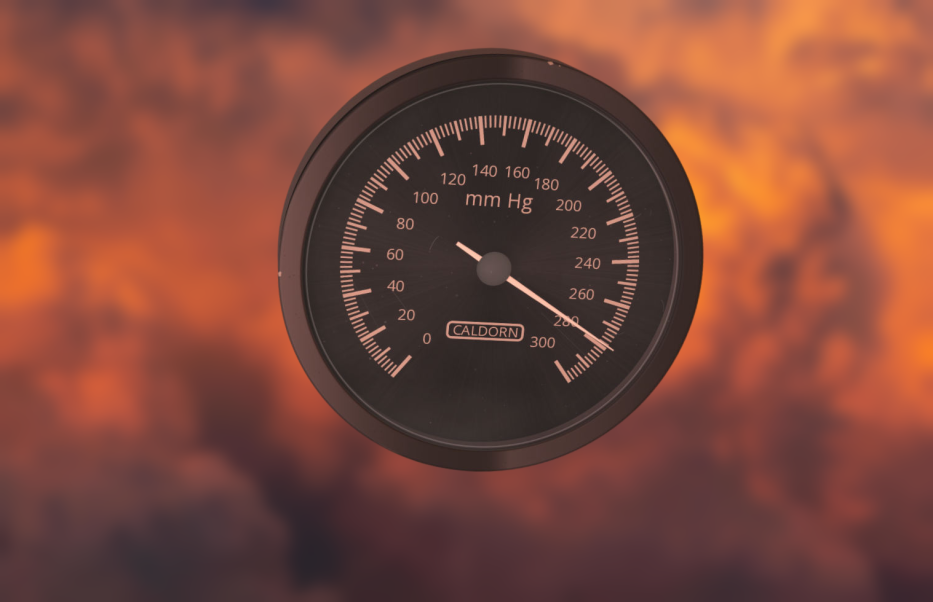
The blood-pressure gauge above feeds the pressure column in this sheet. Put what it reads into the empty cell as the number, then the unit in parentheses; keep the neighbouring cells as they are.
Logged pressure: 278 (mmHg)
